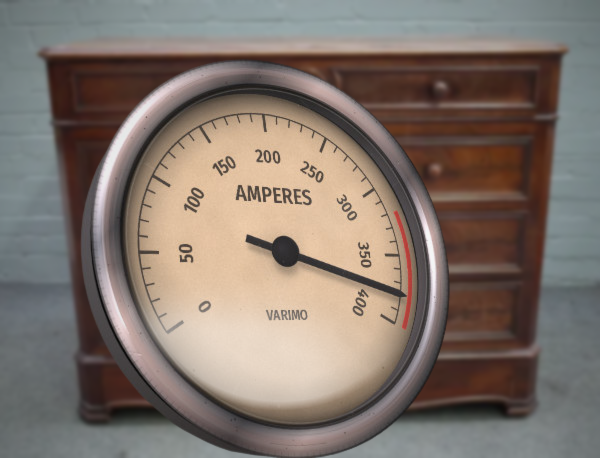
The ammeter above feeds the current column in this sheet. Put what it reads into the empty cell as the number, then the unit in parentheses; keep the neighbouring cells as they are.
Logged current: 380 (A)
